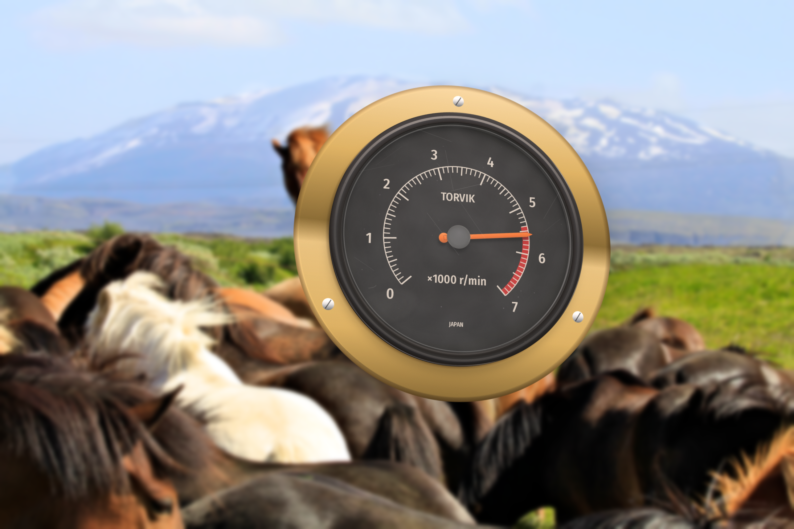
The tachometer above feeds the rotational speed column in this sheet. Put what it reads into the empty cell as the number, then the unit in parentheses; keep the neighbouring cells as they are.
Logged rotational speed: 5600 (rpm)
